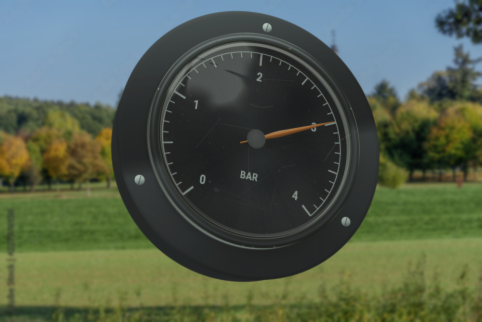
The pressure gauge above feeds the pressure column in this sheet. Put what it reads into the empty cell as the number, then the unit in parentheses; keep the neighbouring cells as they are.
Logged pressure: 3 (bar)
